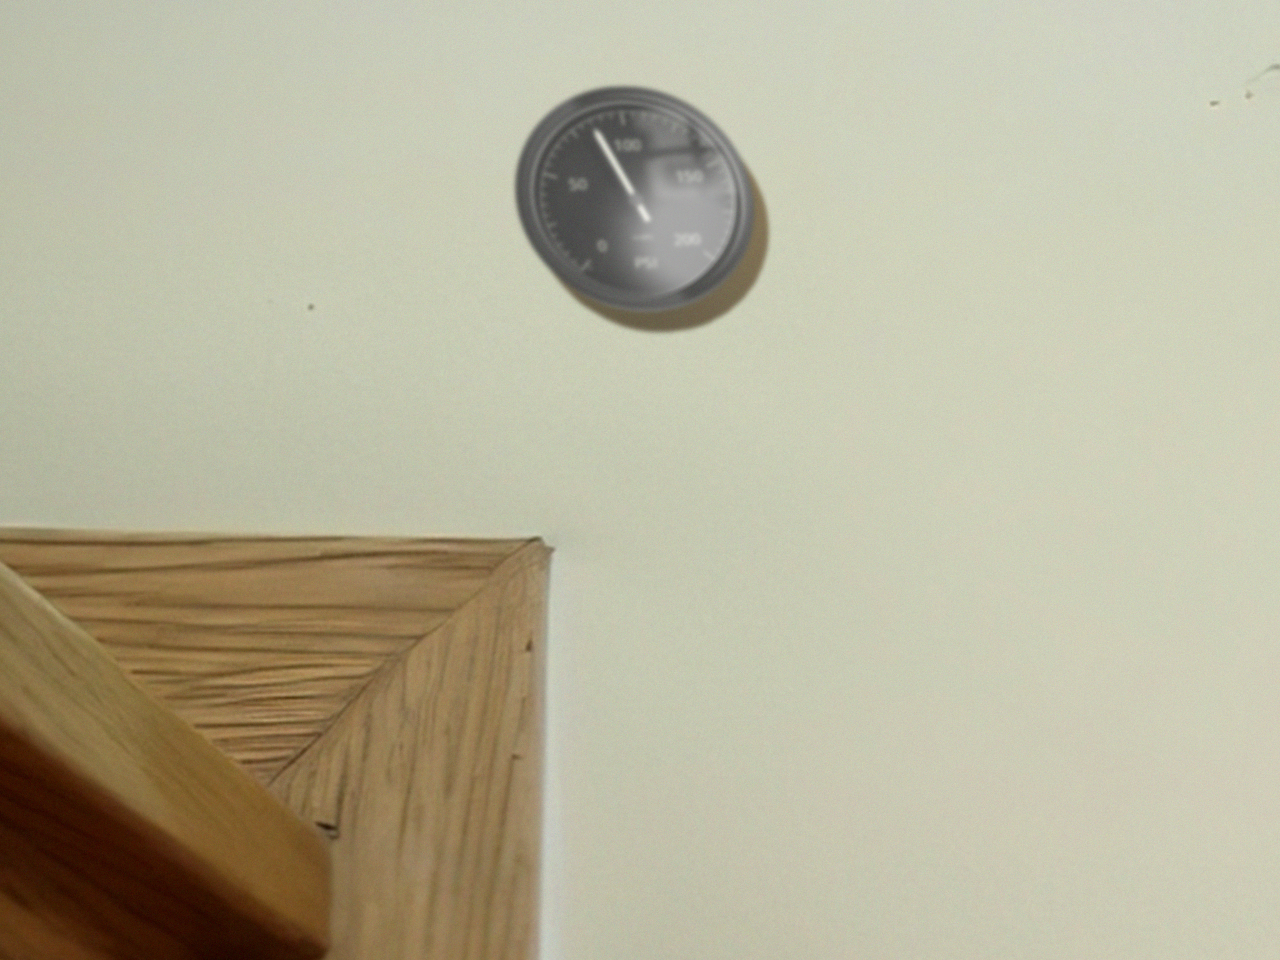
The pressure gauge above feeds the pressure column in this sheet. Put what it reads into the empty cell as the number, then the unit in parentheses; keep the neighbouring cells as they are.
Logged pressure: 85 (psi)
